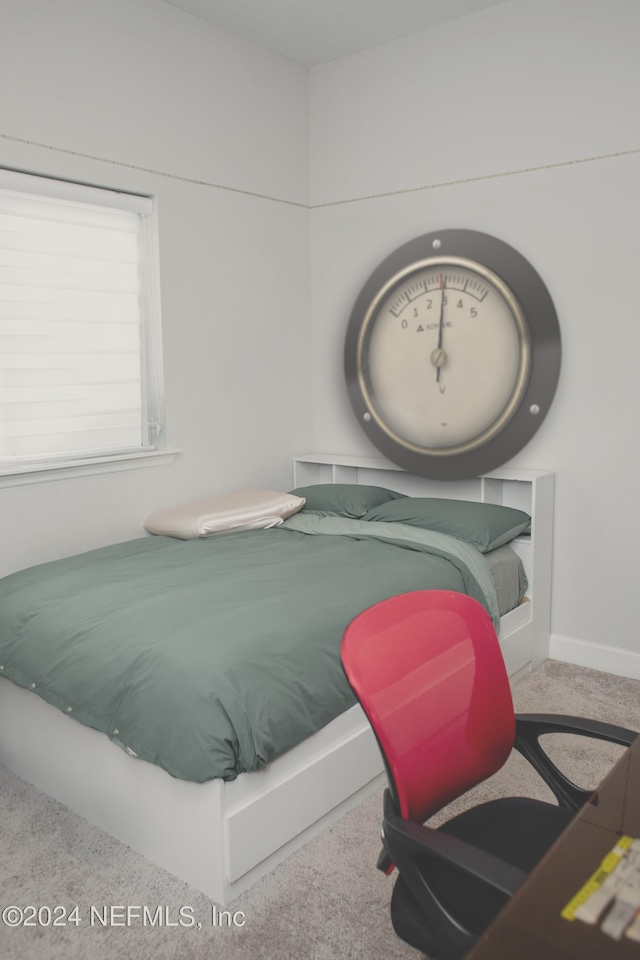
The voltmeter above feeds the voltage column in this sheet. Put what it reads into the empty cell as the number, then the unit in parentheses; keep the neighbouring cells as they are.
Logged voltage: 3 (V)
